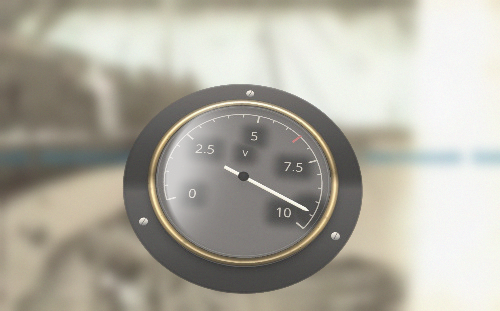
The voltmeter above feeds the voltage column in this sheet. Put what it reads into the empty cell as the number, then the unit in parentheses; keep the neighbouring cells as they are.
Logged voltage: 9.5 (V)
